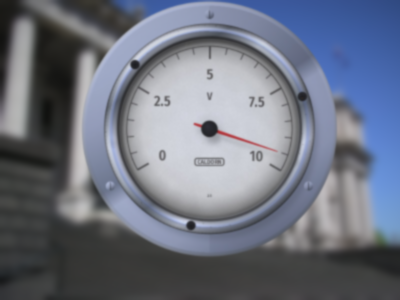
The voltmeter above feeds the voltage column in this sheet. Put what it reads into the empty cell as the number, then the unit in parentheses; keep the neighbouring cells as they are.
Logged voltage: 9.5 (V)
